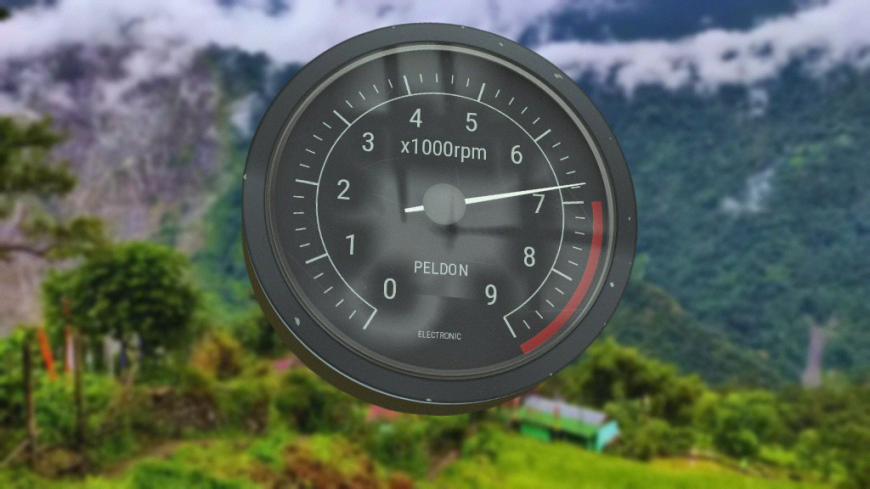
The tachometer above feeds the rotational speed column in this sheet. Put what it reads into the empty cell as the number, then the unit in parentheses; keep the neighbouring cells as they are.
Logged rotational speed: 6800 (rpm)
